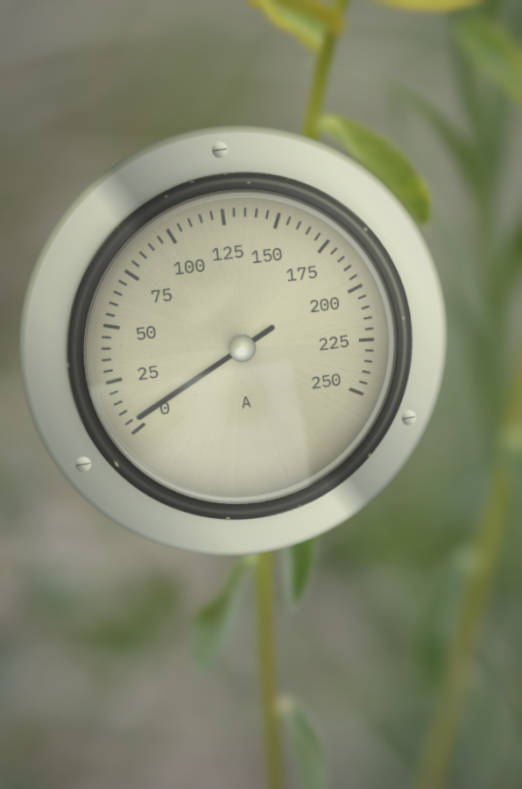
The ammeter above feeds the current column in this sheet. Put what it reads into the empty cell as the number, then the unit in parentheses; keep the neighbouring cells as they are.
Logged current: 5 (A)
